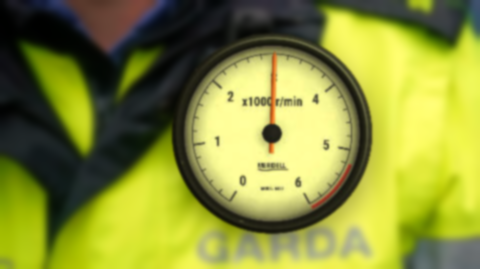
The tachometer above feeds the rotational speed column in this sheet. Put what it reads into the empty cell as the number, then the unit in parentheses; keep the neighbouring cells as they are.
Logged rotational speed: 3000 (rpm)
